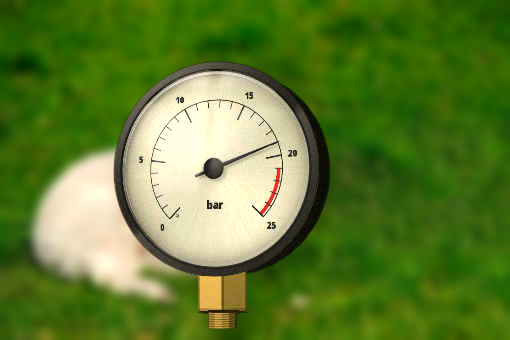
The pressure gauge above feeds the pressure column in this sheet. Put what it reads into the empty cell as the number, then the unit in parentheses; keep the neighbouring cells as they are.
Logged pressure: 19 (bar)
